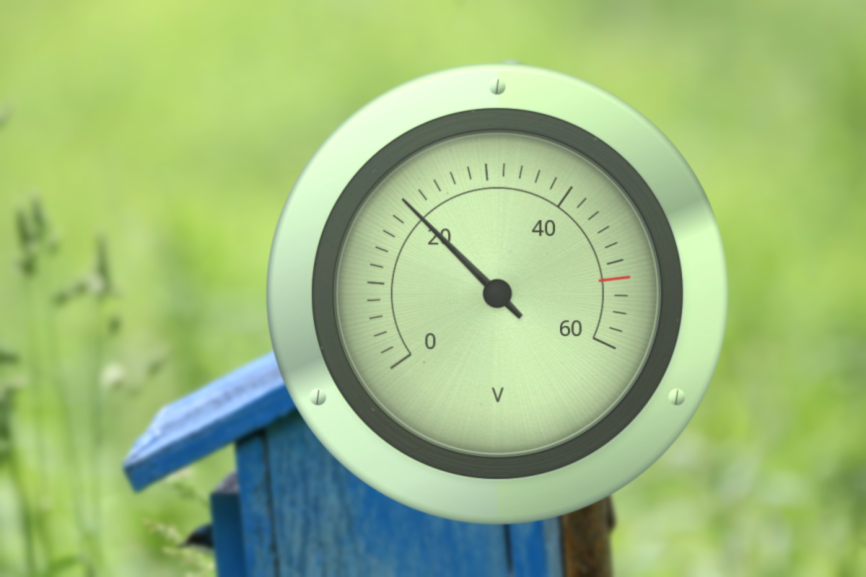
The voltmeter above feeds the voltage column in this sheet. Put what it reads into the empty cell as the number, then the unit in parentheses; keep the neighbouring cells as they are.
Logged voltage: 20 (V)
